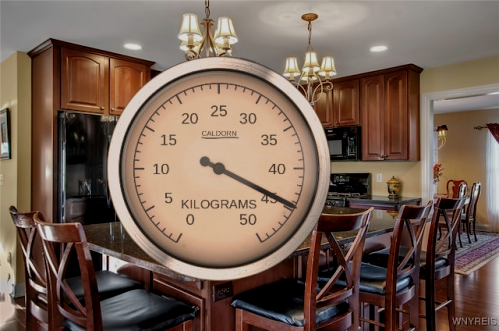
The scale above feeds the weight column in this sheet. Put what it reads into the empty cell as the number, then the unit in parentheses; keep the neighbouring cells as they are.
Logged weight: 44.5 (kg)
